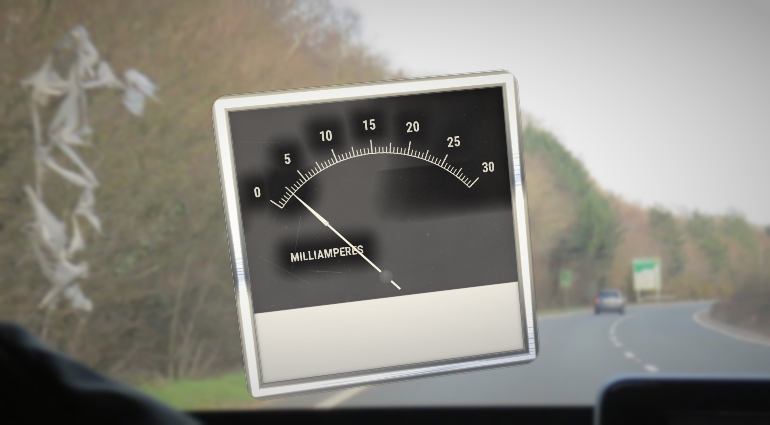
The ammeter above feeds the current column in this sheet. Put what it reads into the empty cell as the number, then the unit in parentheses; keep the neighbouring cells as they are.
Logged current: 2.5 (mA)
